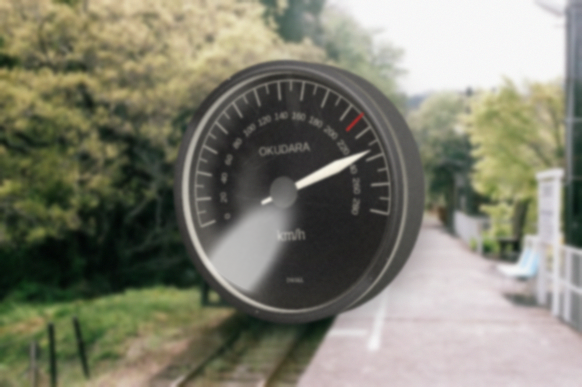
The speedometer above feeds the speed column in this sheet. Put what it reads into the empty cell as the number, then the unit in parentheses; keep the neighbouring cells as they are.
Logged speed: 235 (km/h)
